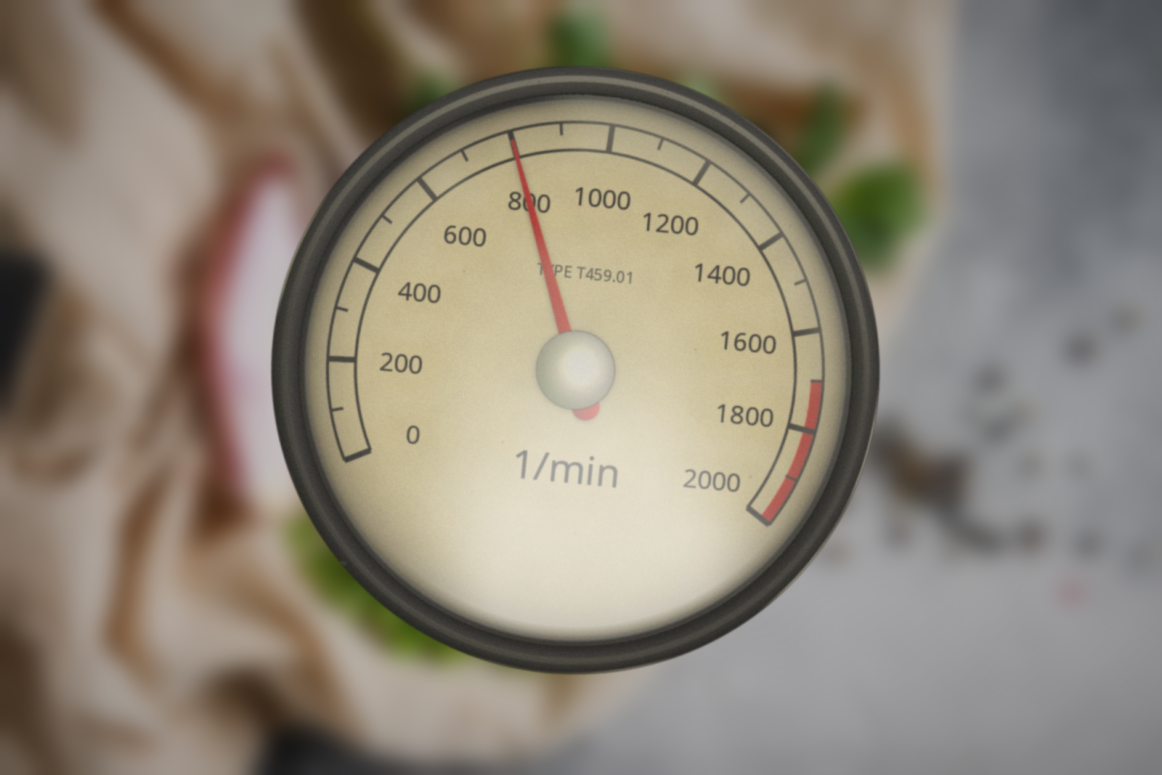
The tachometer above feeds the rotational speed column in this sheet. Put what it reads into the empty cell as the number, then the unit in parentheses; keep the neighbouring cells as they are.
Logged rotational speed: 800 (rpm)
